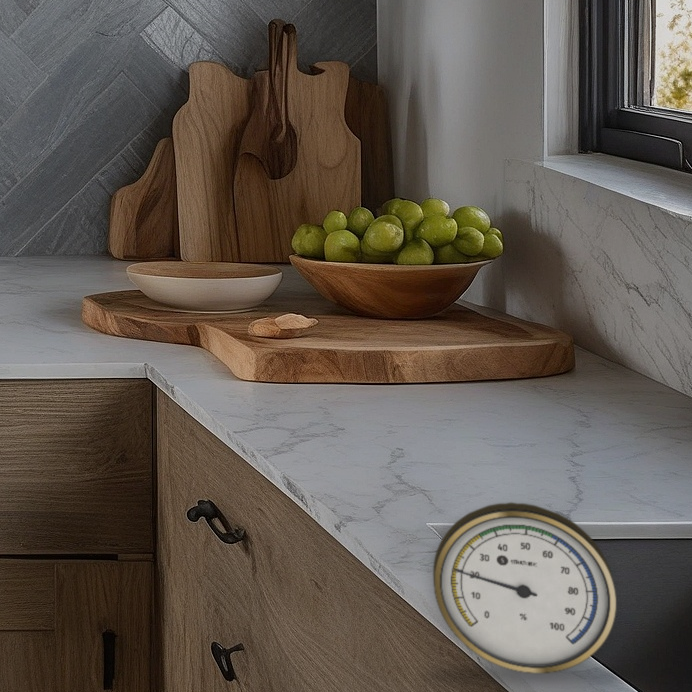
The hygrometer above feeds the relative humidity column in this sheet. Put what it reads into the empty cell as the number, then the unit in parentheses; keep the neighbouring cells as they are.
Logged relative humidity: 20 (%)
